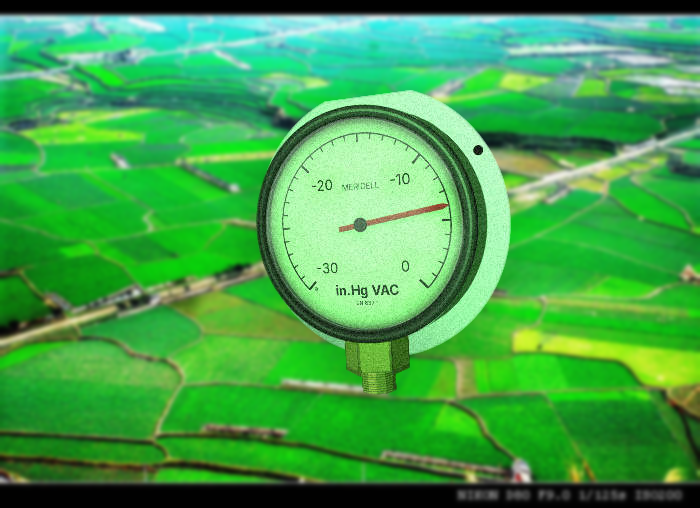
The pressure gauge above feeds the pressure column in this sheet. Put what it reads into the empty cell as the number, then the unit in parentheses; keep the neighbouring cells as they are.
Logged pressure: -6 (inHg)
